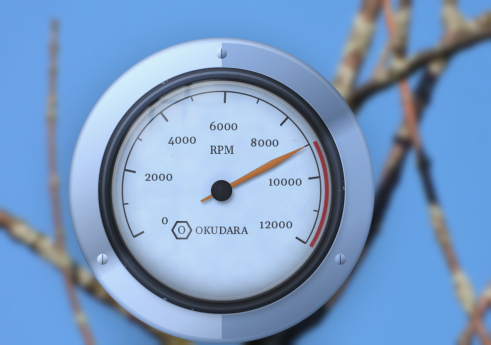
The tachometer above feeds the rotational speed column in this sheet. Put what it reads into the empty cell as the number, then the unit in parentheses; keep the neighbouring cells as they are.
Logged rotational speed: 9000 (rpm)
